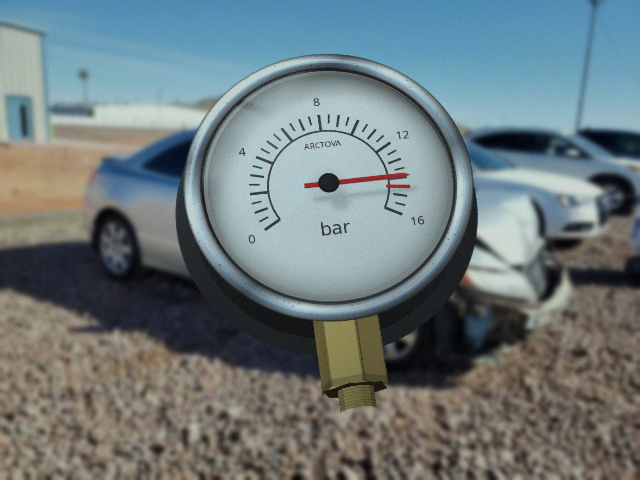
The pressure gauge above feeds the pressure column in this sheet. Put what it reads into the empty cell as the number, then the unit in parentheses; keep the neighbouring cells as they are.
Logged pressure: 14 (bar)
